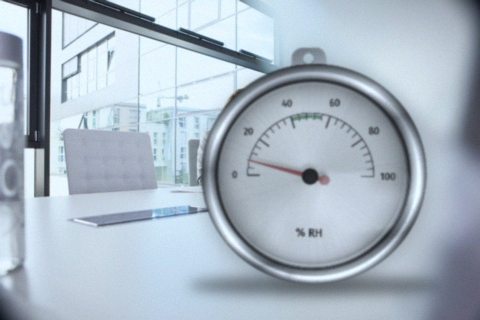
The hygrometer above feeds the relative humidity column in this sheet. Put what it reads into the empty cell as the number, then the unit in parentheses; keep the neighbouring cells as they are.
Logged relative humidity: 8 (%)
